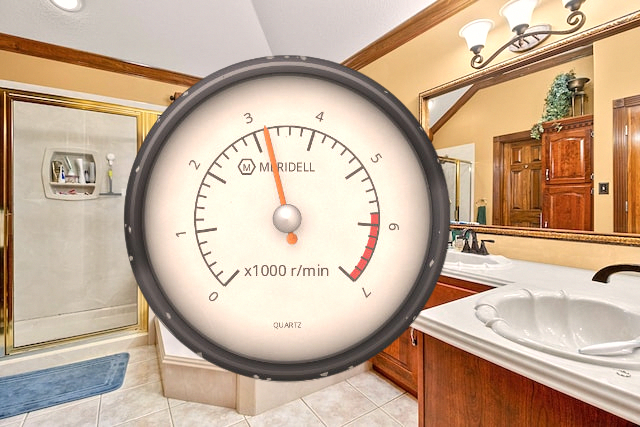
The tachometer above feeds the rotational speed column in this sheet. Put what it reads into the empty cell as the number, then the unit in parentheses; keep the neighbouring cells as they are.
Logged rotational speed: 3200 (rpm)
